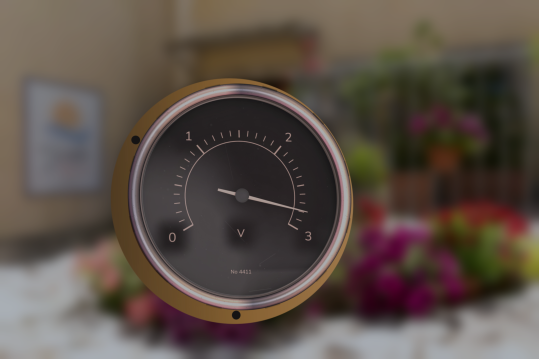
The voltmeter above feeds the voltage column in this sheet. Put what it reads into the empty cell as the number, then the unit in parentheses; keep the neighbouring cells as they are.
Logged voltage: 2.8 (V)
